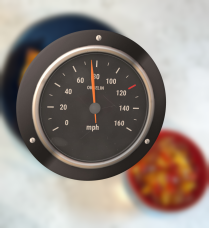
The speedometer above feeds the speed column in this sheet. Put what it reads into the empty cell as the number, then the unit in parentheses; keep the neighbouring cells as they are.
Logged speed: 75 (mph)
